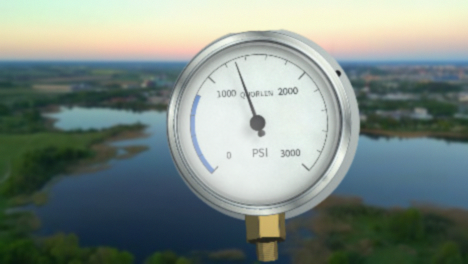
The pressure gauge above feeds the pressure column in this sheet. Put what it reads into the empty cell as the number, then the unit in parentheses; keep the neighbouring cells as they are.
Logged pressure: 1300 (psi)
